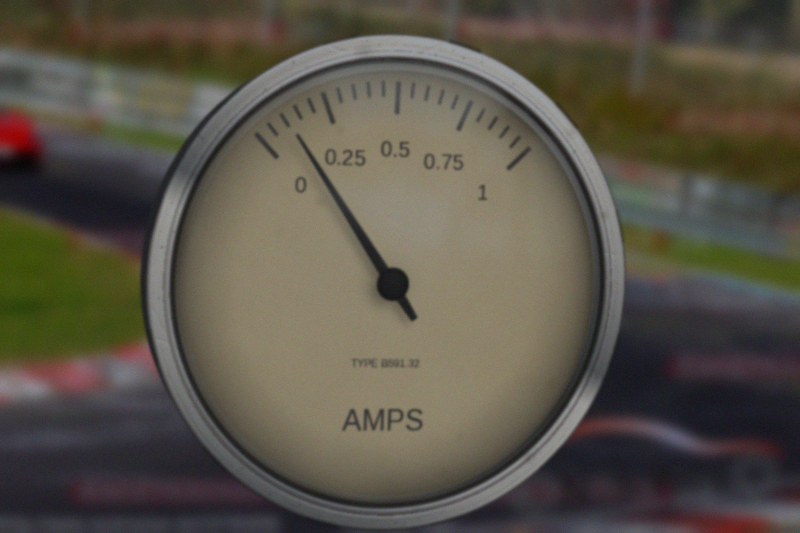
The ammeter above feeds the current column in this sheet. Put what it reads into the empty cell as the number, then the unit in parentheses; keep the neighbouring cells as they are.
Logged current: 0.1 (A)
